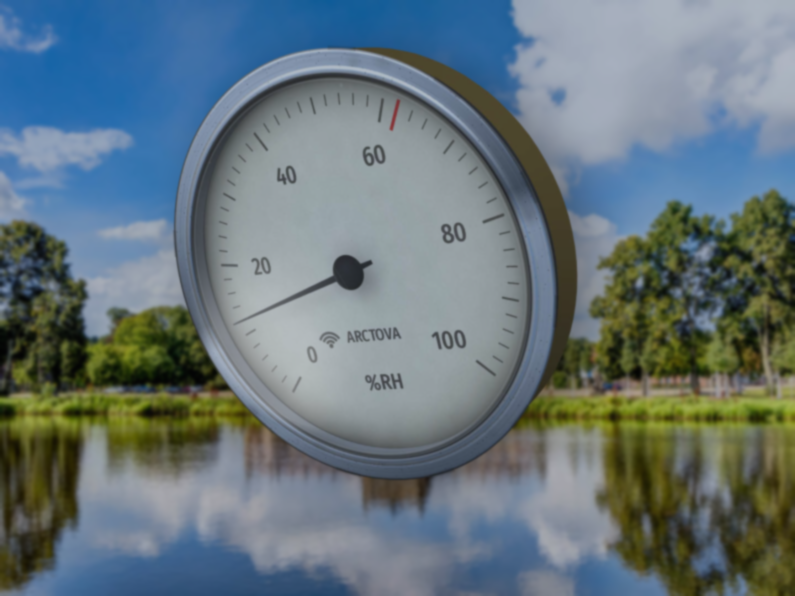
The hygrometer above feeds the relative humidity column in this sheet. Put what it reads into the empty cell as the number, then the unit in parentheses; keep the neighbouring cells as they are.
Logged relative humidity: 12 (%)
